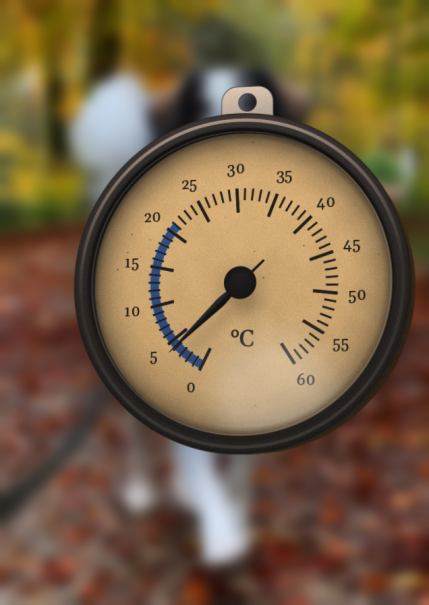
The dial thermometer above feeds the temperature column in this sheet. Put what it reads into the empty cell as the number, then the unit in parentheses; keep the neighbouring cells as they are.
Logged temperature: 4 (°C)
